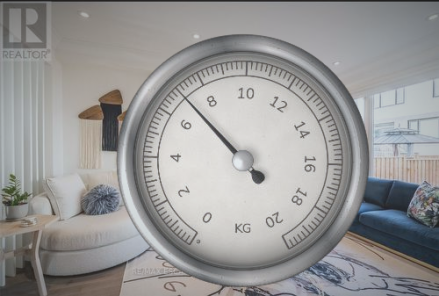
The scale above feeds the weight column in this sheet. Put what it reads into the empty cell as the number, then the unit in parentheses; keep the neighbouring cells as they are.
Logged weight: 7 (kg)
